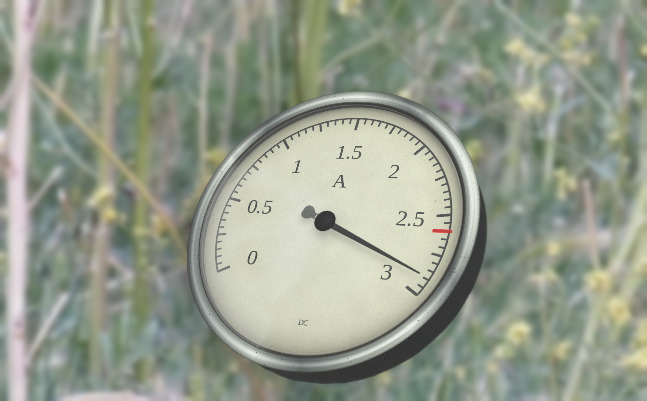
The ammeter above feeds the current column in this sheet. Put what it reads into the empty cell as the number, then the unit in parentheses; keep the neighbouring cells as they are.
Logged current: 2.9 (A)
